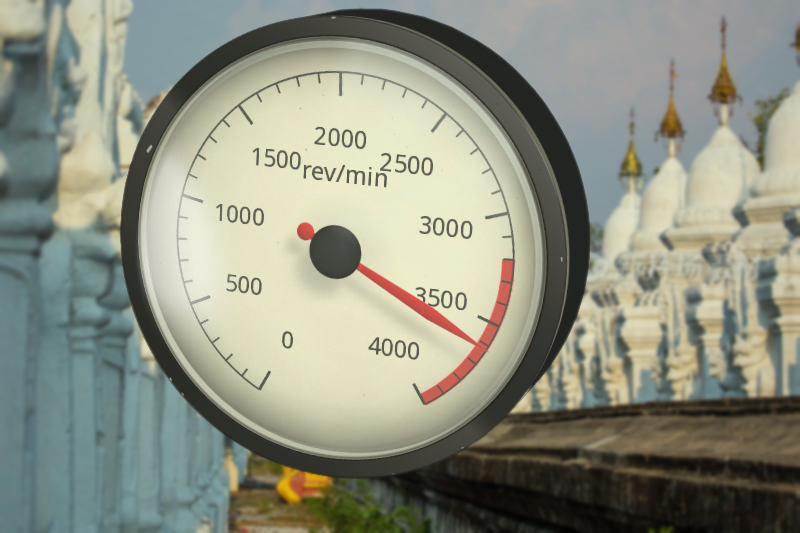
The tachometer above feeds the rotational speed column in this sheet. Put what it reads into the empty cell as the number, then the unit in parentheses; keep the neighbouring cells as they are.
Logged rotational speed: 3600 (rpm)
